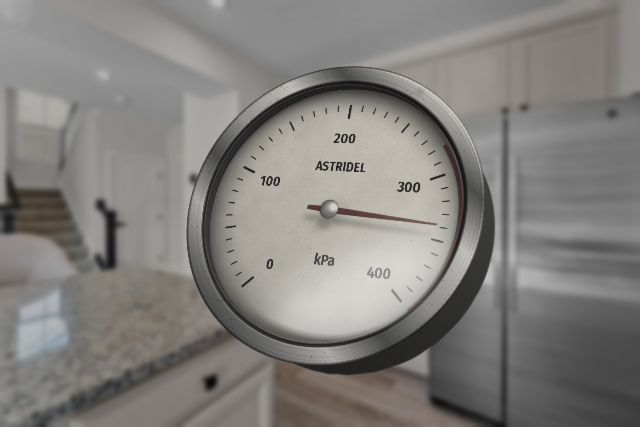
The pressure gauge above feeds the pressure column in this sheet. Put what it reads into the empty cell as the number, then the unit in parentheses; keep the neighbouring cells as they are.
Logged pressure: 340 (kPa)
